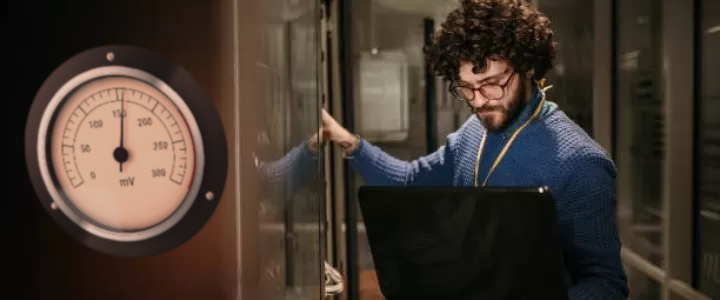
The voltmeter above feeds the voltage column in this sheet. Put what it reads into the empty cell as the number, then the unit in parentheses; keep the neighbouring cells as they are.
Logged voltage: 160 (mV)
